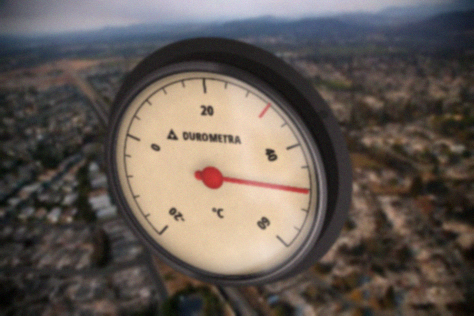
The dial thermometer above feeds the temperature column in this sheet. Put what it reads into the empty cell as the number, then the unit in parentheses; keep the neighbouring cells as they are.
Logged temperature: 48 (°C)
